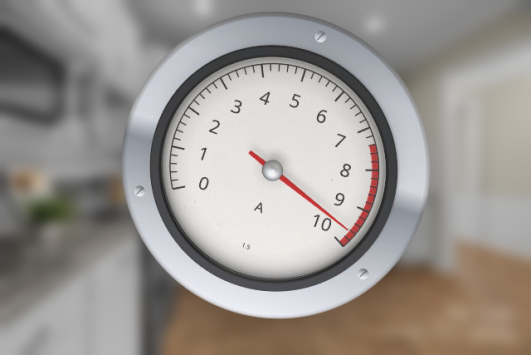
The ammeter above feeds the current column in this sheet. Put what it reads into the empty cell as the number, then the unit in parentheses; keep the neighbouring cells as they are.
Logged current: 9.6 (A)
